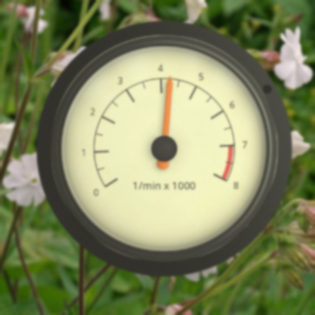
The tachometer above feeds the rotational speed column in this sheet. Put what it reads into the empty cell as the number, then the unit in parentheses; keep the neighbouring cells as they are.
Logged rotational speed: 4250 (rpm)
